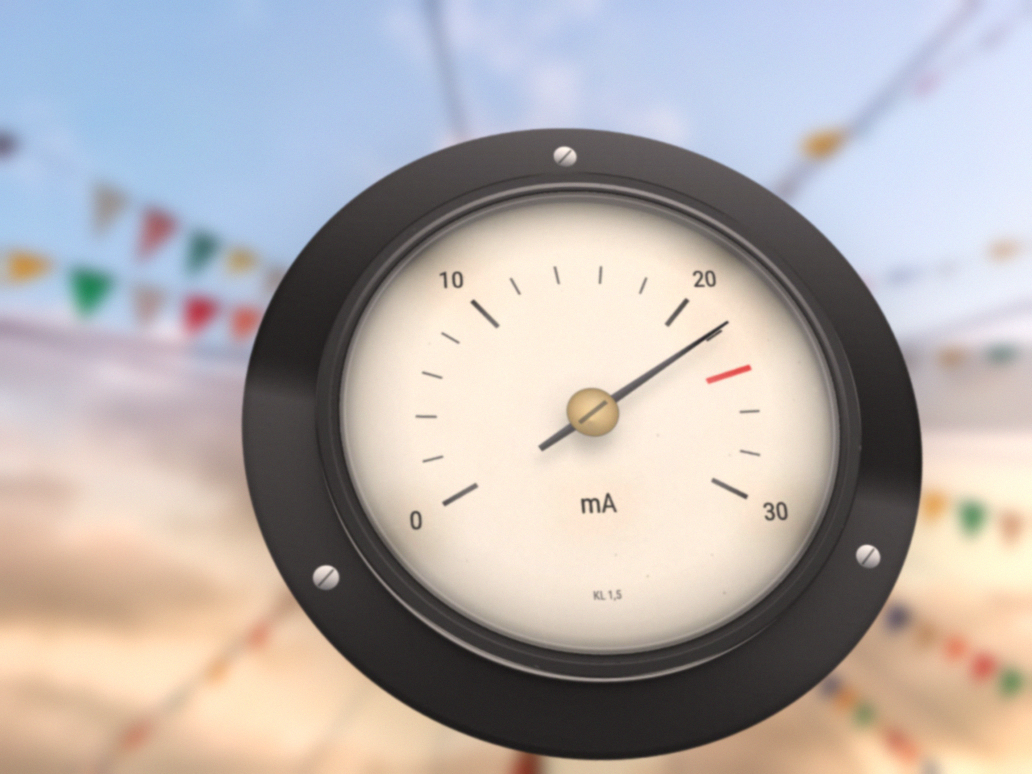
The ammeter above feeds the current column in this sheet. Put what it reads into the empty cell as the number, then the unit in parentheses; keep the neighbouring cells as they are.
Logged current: 22 (mA)
